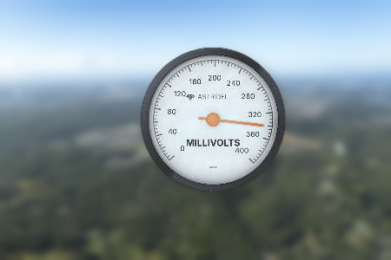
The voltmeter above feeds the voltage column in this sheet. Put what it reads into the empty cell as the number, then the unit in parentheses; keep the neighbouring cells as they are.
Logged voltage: 340 (mV)
